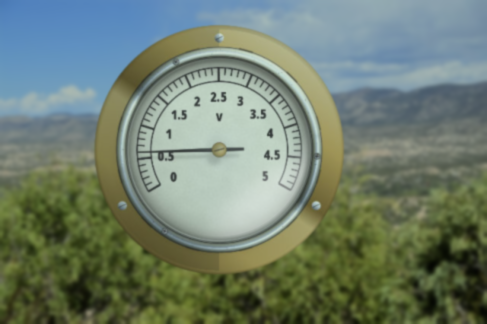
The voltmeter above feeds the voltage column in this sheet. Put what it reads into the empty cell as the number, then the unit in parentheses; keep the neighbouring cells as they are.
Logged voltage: 0.6 (V)
